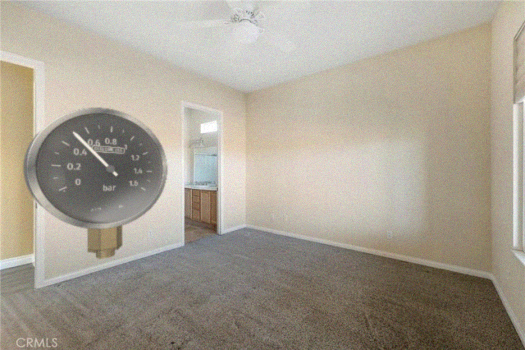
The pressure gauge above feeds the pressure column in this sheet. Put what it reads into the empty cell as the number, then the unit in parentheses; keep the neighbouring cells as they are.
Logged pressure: 0.5 (bar)
